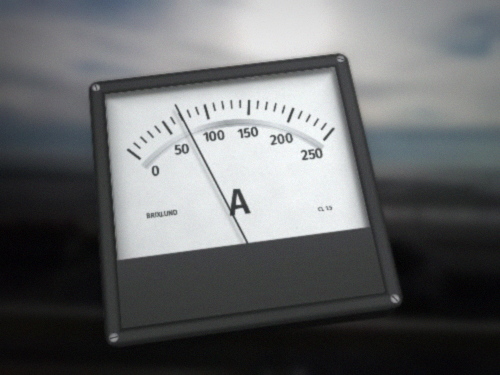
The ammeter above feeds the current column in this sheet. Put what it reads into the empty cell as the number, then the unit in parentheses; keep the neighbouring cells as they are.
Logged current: 70 (A)
